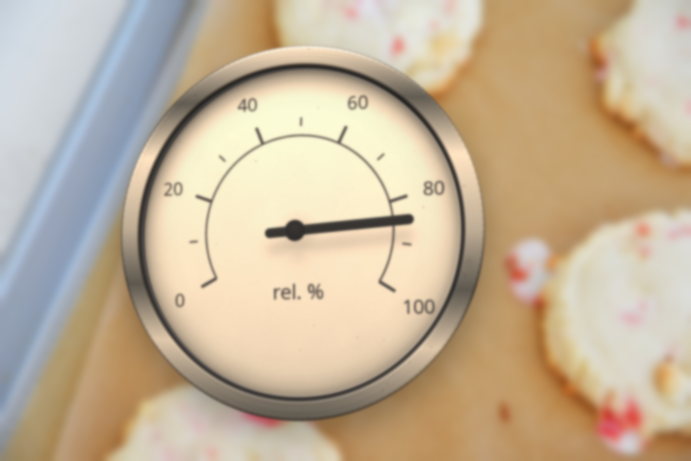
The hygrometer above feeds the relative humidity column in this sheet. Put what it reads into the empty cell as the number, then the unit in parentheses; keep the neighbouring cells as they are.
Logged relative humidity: 85 (%)
